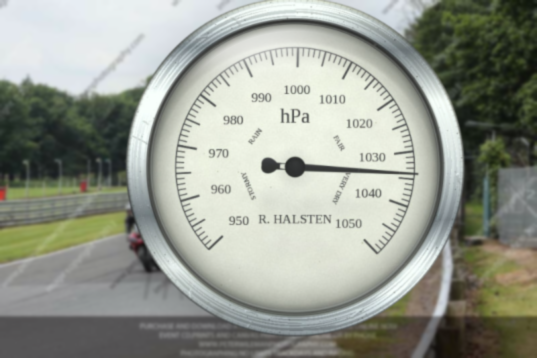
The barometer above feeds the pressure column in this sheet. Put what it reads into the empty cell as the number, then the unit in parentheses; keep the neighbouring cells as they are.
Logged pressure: 1034 (hPa)
